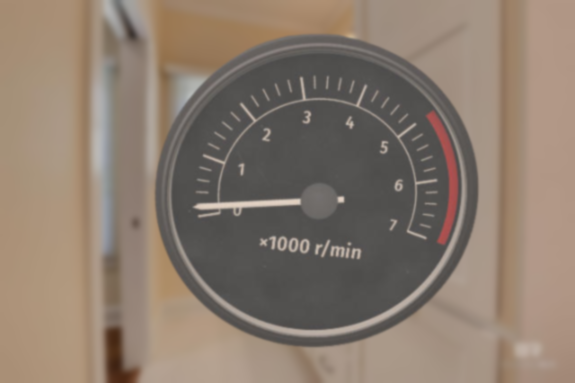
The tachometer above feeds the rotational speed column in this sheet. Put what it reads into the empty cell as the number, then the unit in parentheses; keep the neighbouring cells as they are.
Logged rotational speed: 200 (rpm)
